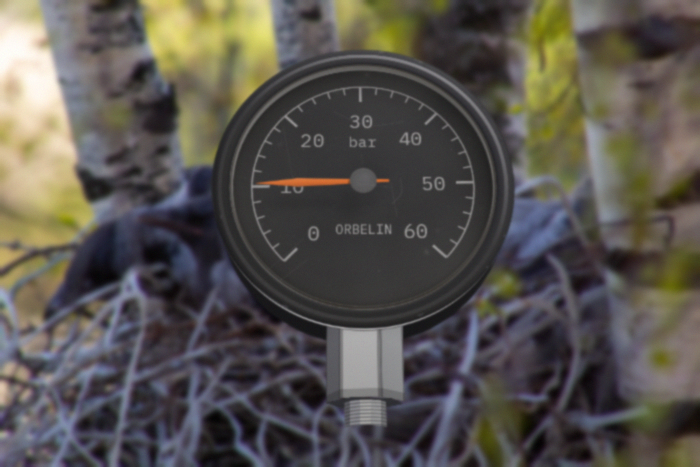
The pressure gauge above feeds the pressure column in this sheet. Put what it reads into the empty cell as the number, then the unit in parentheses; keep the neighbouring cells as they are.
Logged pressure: 10 (bar)
